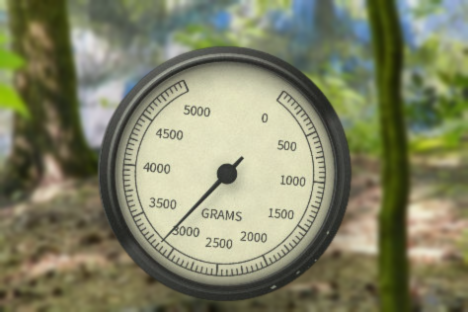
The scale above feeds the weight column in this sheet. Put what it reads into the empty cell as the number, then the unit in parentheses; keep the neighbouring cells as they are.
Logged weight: 3150 (g)
